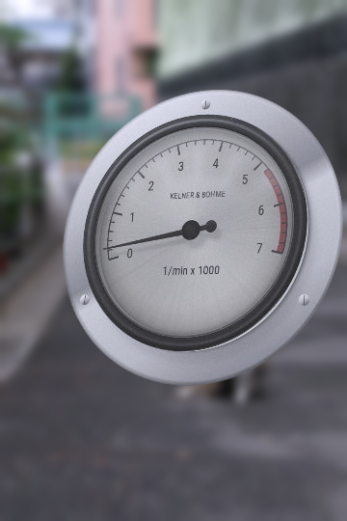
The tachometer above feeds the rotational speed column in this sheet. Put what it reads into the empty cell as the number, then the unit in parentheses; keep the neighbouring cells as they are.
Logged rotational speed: 200 (rpm)
